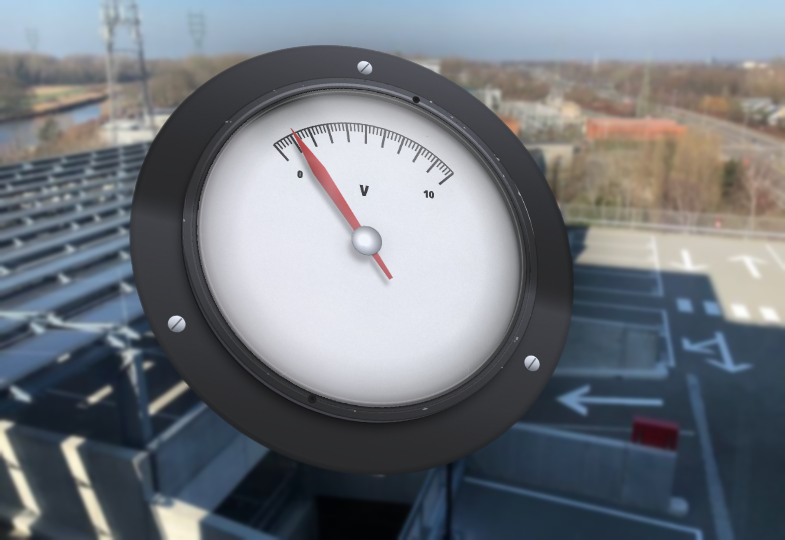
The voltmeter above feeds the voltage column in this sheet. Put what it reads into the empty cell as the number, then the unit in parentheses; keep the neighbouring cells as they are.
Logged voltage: 1 (V)
